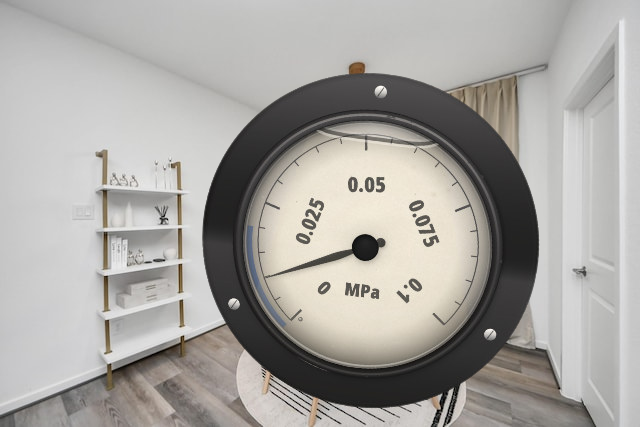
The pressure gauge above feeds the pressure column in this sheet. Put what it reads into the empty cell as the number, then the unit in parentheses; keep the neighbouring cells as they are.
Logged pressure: 0.01 (MPa)
